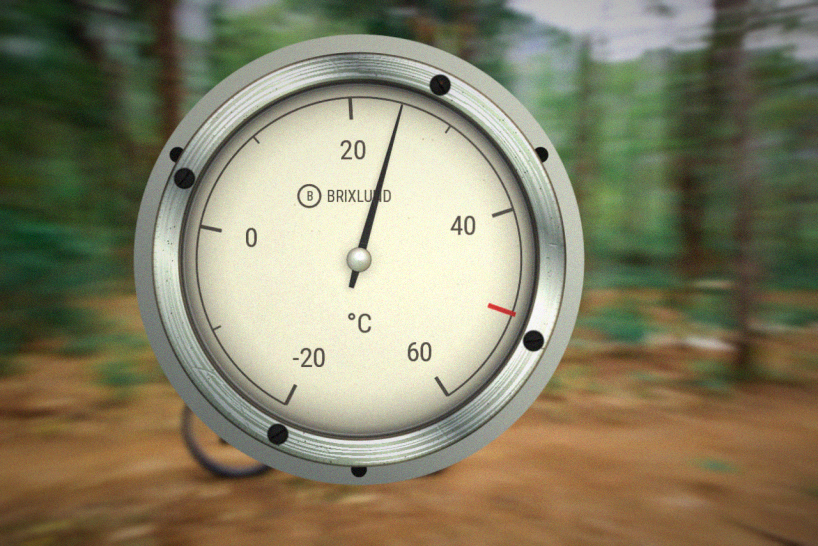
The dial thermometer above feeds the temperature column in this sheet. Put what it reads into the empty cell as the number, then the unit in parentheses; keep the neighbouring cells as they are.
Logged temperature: 25 (°C)
